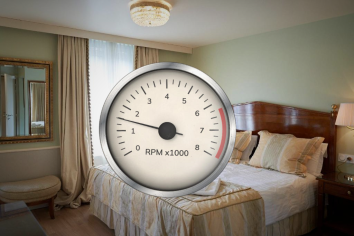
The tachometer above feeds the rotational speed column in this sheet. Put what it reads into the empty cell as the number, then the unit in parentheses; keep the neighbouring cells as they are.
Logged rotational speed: 1500 (rpm)
